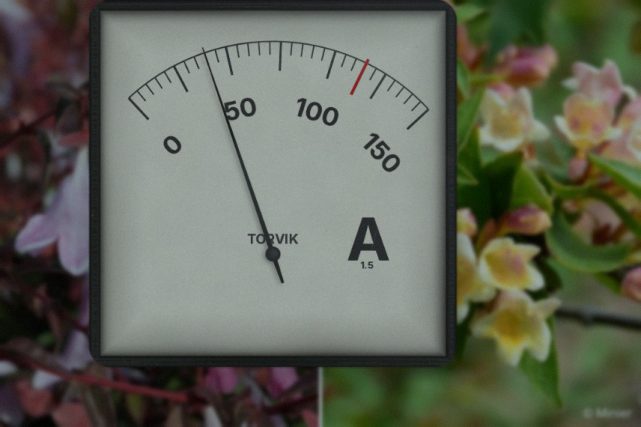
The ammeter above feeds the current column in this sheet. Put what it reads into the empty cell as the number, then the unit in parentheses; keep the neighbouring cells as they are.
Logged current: 40 (A)
